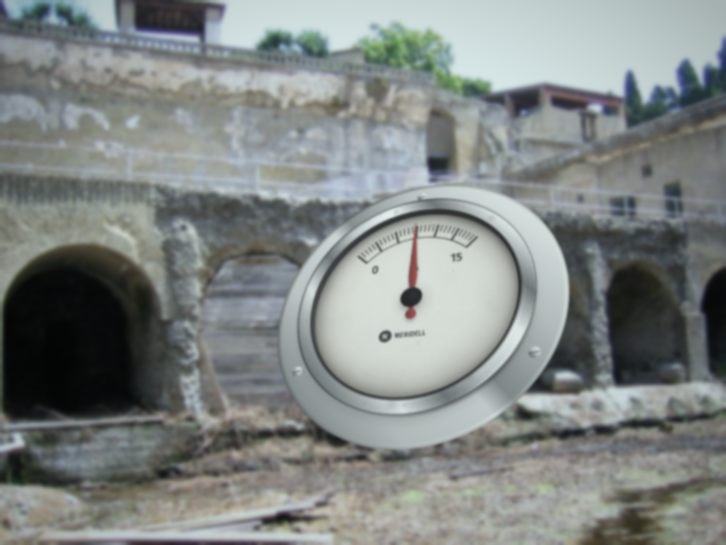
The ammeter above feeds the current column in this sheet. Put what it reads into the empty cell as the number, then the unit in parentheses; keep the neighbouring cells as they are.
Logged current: 7.5 (A)
